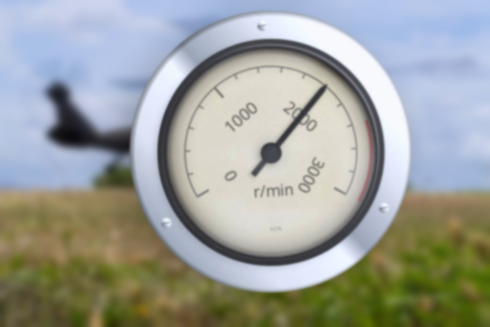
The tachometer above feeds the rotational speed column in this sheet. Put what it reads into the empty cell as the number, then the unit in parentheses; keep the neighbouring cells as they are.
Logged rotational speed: 2000 (rpm)
